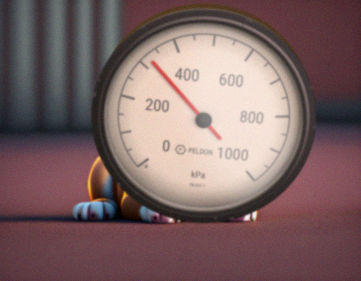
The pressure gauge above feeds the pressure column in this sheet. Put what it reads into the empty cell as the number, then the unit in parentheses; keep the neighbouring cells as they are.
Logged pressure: 325 (kPa)
